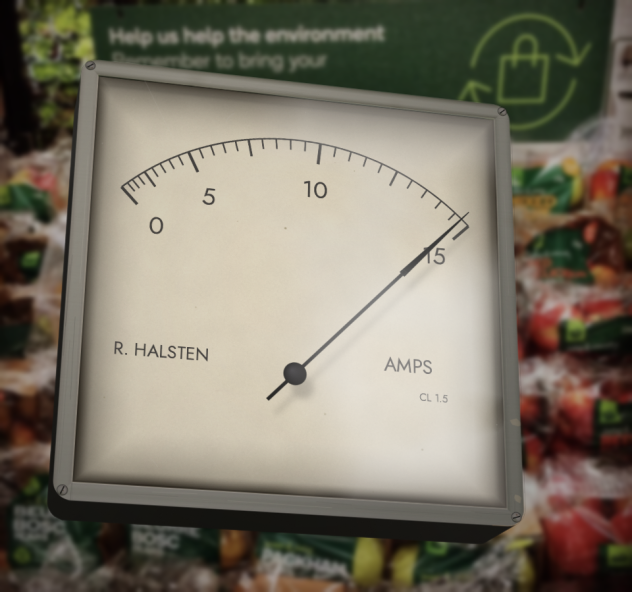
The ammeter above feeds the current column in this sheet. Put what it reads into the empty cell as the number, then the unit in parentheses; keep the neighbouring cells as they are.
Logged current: 14.75 (A)
